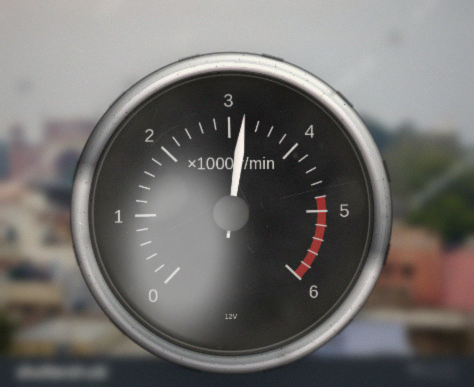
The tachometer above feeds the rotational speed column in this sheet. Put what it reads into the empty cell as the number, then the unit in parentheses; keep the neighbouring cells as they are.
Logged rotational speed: 3200 (rpm)
